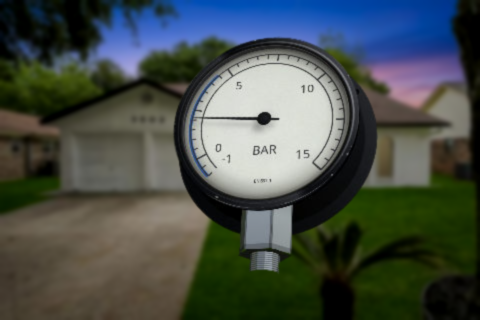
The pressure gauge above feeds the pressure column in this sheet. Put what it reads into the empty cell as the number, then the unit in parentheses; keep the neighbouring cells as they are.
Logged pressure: 2 (bar)
